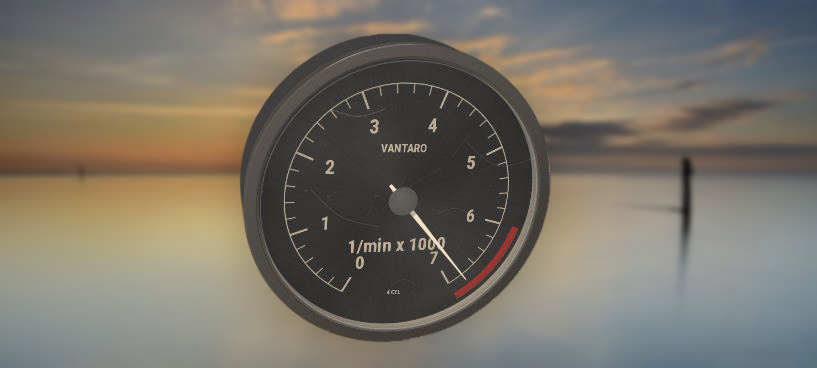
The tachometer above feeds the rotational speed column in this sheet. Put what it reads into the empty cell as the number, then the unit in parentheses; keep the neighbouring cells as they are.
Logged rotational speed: 6800 (rpm)
